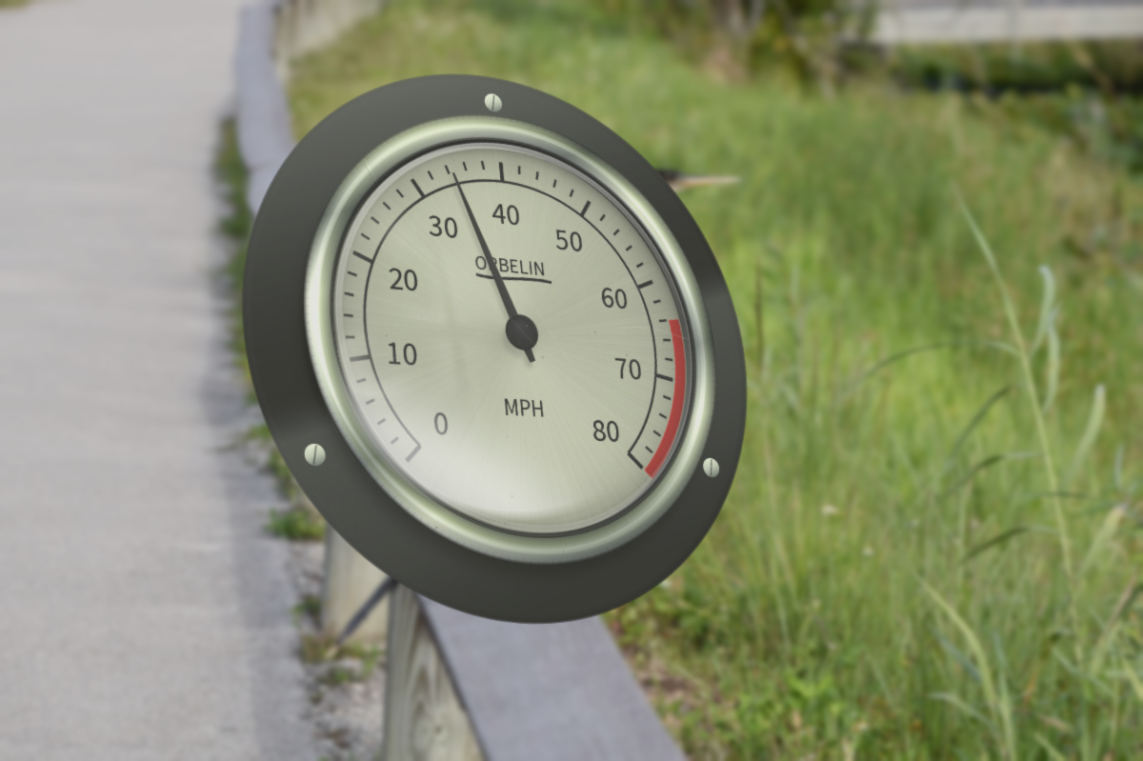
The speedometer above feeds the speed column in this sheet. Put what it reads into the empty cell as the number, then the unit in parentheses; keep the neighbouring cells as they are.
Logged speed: 34 (mph)
